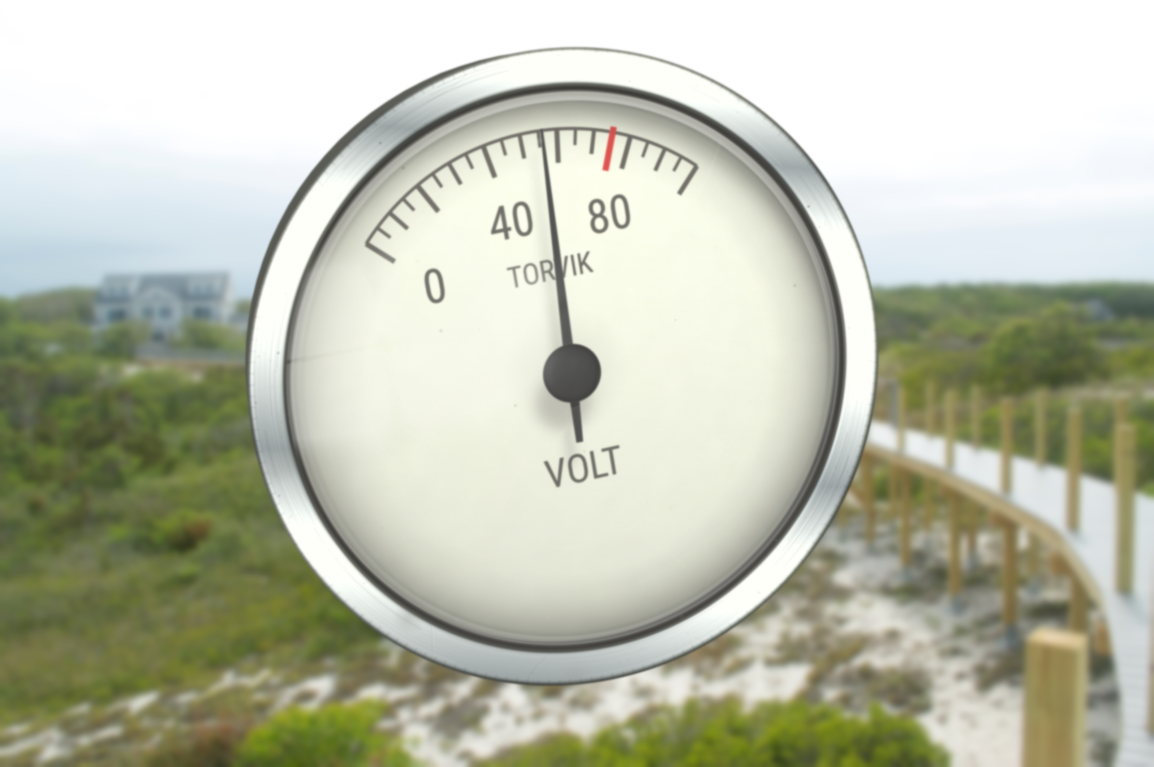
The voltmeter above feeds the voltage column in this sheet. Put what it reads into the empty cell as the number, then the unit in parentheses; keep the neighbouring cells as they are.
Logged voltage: 55 (V)
